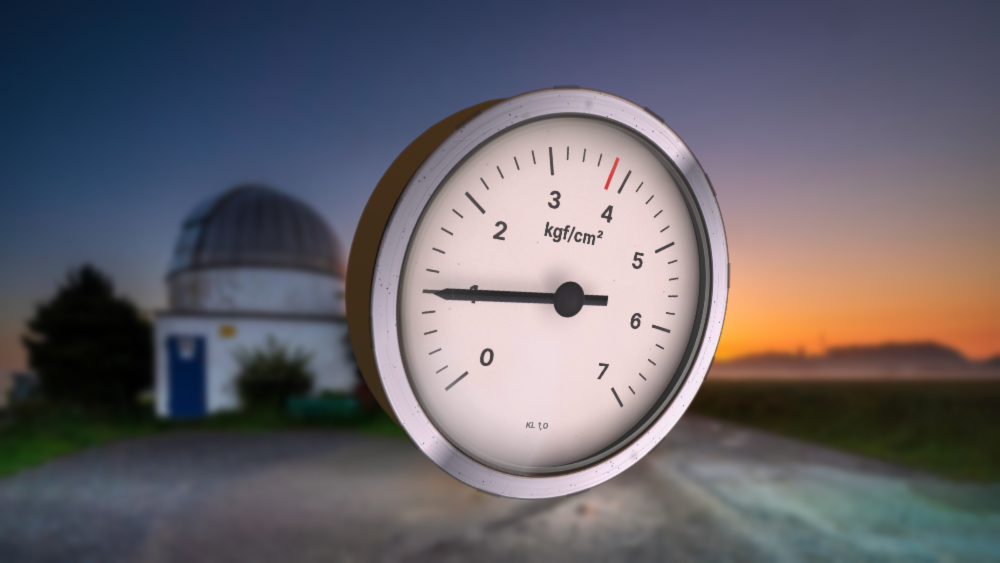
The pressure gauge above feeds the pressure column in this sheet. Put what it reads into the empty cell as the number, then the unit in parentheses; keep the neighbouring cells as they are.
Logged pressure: 1 (kg/cm²)
